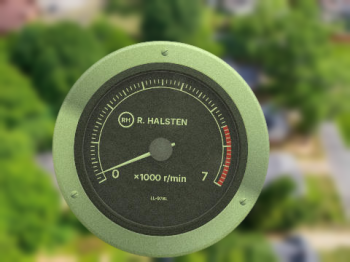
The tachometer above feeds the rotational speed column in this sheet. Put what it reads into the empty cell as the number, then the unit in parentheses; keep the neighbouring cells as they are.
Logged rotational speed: 200 (rpm)
